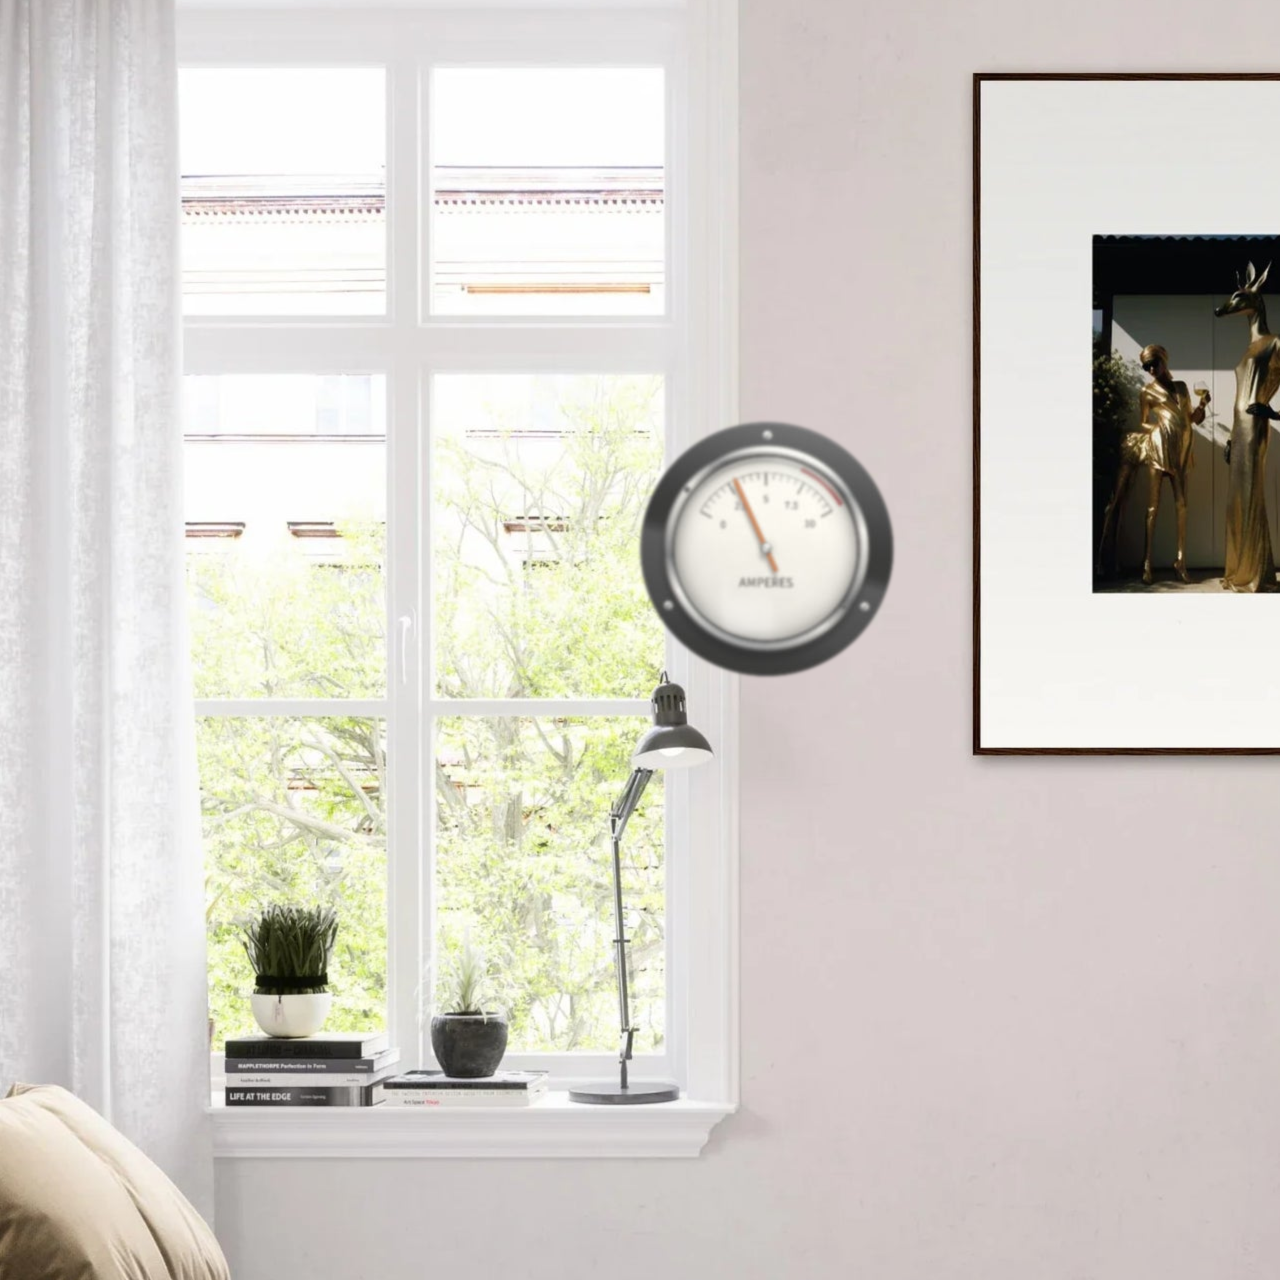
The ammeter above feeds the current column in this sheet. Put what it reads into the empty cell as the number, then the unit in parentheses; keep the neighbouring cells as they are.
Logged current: 3 (A)
